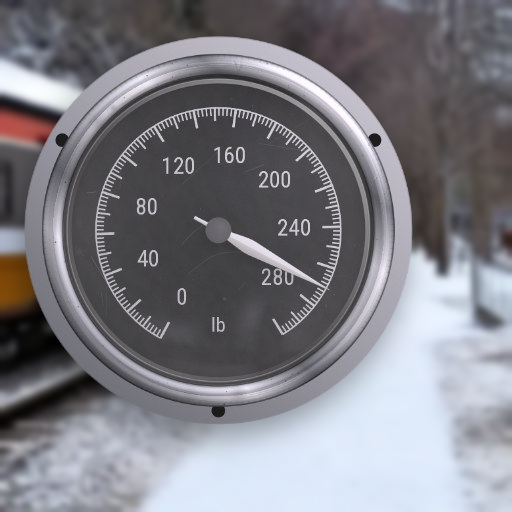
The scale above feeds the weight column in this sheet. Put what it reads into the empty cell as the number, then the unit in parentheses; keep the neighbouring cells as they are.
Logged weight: 270 (lb)
